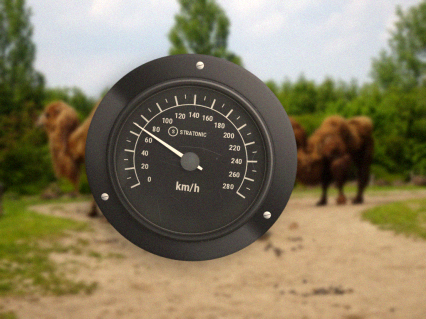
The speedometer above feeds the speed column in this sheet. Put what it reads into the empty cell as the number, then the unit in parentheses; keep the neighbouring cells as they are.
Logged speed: 70 (km/h)
